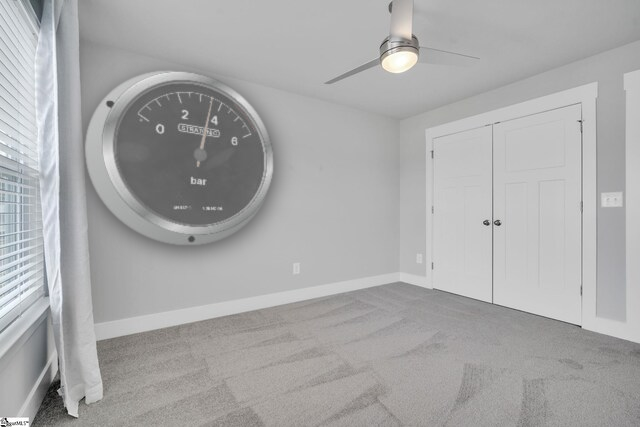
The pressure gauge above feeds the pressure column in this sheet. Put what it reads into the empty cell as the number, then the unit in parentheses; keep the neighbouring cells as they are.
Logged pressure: 3.5 (bar)
